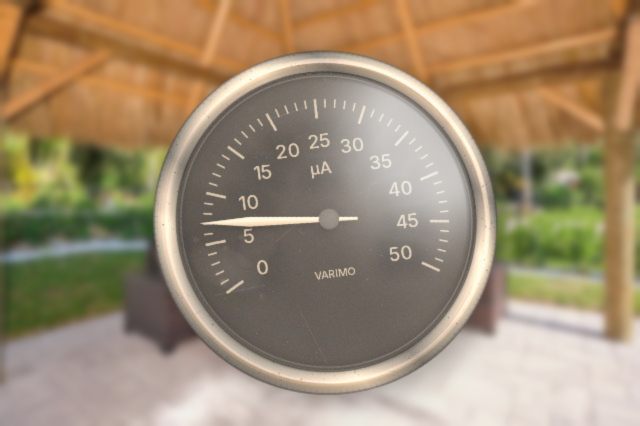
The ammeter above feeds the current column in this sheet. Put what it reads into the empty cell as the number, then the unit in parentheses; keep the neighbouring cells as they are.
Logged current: 7 (µA)
